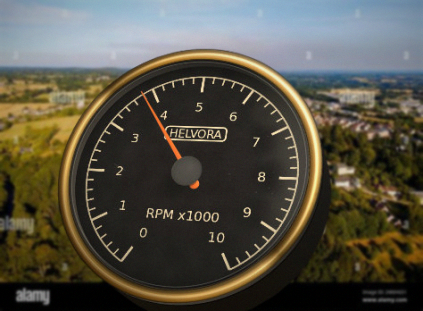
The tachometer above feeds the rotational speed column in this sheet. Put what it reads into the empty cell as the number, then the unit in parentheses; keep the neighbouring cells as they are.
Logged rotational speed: 3800 (rpm)
